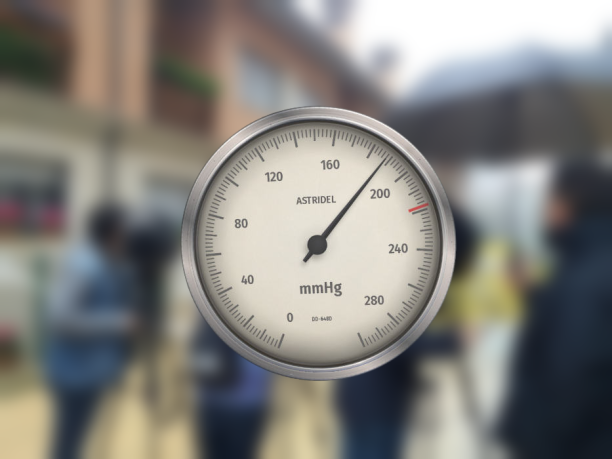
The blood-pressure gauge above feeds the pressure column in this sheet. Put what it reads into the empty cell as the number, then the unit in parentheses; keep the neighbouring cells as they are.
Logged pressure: 188 (mmHg)
